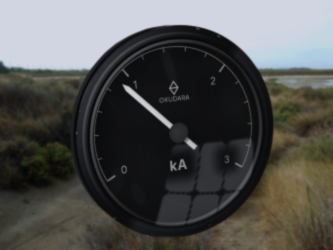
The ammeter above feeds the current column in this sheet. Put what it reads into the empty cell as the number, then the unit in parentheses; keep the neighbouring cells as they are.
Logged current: 0.9 (kA)
